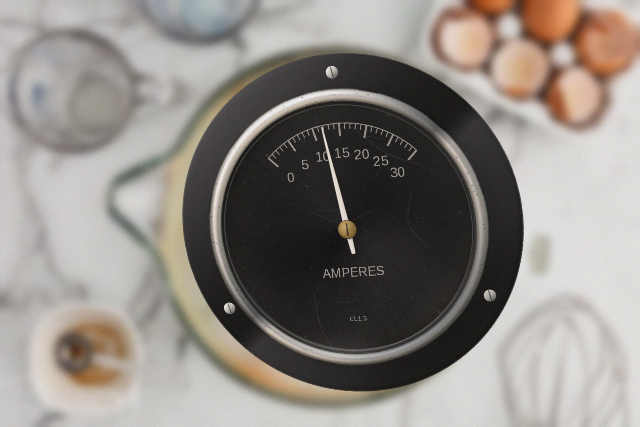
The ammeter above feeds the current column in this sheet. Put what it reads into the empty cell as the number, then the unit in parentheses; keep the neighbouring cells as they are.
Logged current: 12 (A)
